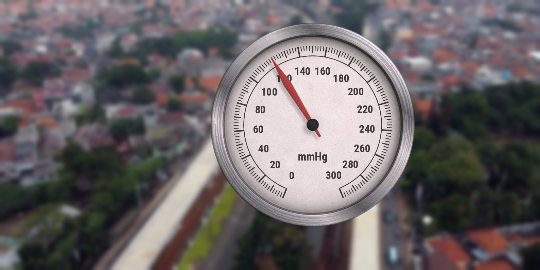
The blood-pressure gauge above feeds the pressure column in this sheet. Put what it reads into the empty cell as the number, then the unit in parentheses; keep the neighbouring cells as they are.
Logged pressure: 120 (mmHg)
